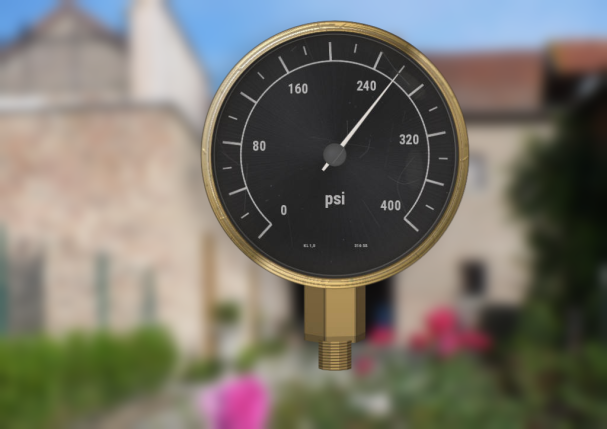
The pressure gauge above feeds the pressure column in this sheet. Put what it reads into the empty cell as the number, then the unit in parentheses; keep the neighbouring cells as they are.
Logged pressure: 260 (psi)
